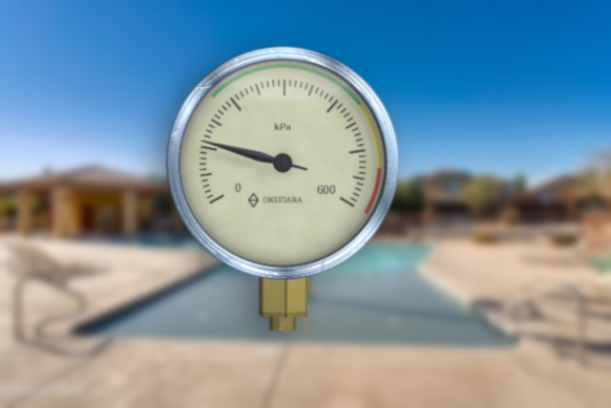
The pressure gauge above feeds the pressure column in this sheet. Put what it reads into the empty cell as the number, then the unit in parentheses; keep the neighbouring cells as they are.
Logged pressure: 110 (kPa)
